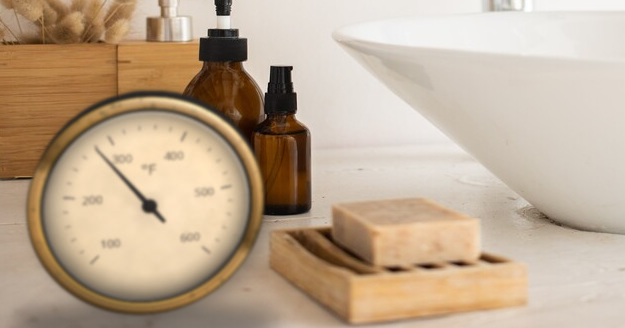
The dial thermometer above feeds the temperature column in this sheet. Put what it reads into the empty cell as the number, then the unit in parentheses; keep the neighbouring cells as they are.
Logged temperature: 280 (°F)
